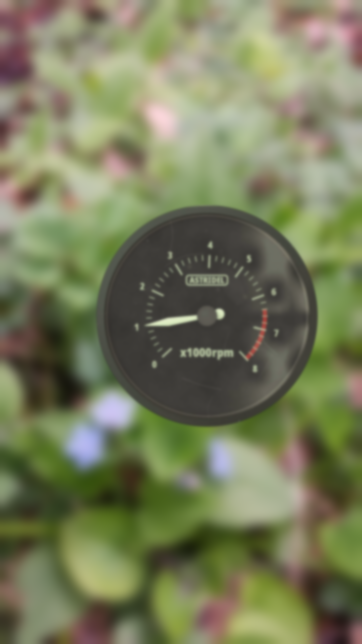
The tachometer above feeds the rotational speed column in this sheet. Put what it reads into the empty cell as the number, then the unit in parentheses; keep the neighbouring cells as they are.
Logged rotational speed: 1000 (rpm)
